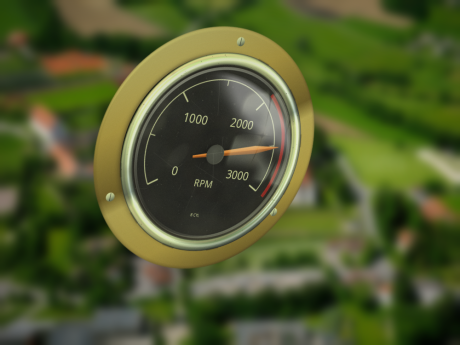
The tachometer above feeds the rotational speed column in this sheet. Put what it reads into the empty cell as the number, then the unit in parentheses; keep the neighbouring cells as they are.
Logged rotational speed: 2500 (rpm)
